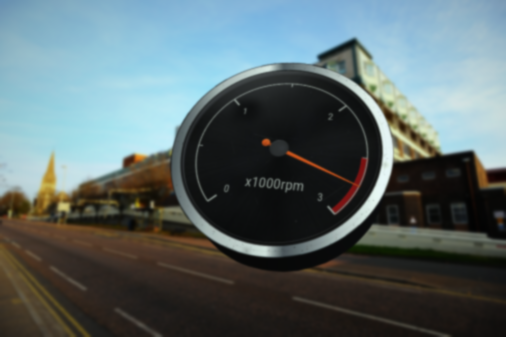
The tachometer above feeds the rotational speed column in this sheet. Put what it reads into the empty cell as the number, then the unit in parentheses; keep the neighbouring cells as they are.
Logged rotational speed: 2750 (rpm)
